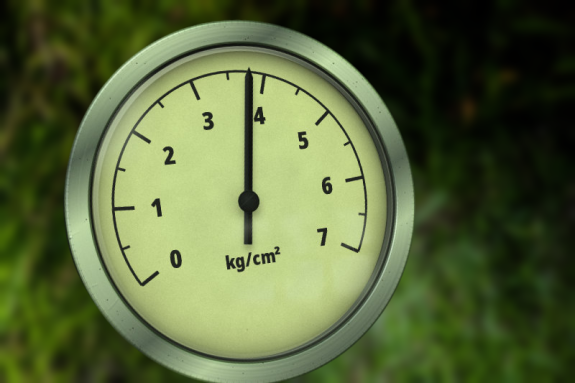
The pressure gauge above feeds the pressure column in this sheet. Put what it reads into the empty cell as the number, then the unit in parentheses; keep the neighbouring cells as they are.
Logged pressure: 3.75 (kg/cm²)
